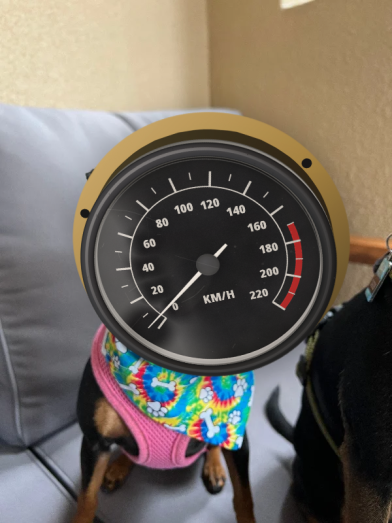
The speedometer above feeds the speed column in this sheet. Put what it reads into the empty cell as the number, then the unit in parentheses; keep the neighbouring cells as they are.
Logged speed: 5 (km/h)
